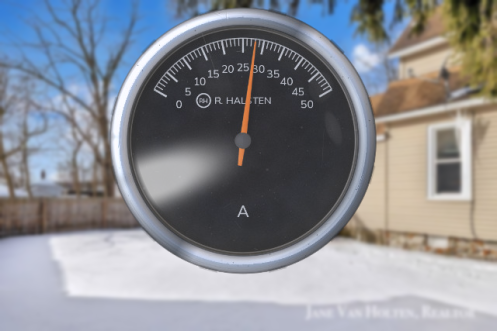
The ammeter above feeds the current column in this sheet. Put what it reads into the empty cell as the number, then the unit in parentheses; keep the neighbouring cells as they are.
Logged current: 28 (A)
